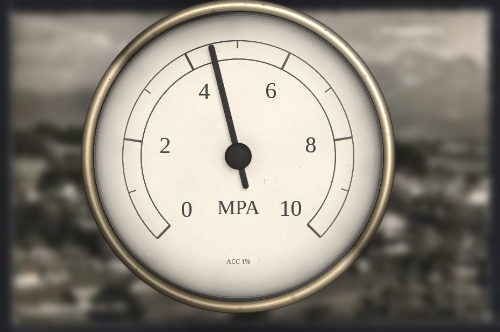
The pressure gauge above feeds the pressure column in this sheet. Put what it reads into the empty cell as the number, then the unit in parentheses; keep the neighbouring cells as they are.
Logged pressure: 4.5 (MPa)
